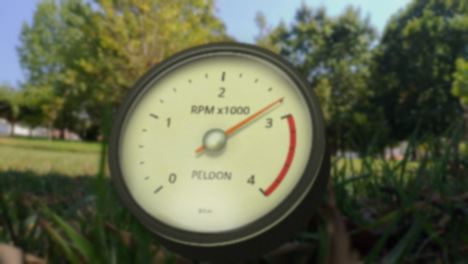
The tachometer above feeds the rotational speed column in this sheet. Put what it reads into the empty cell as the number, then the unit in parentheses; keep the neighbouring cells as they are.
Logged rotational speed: 2800 (rpm)
